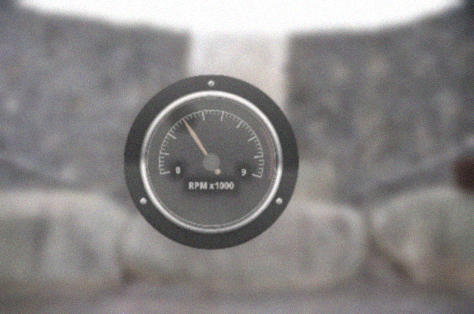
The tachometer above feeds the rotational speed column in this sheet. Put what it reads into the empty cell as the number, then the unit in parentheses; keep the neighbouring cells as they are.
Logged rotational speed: 3000 (rpm)
